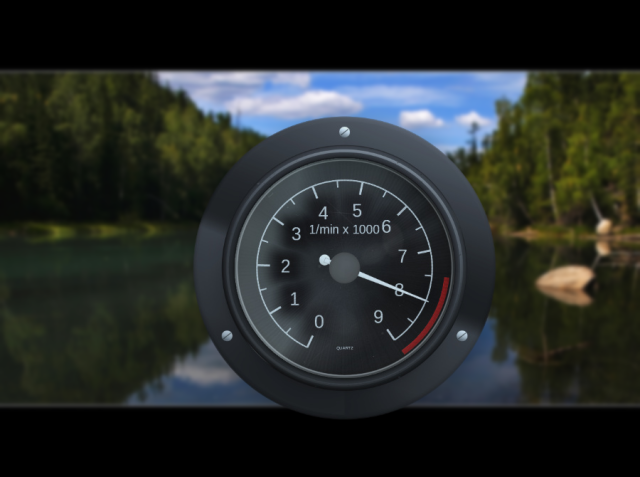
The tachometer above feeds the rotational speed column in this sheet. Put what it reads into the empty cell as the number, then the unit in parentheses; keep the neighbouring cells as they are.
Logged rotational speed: 8000 (rpm)
